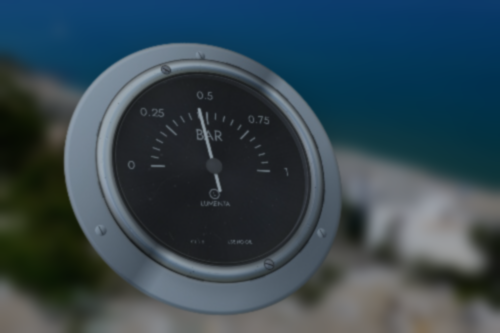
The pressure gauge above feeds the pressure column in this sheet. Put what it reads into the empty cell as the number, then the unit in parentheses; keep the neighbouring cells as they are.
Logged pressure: 0.45 (bar)
